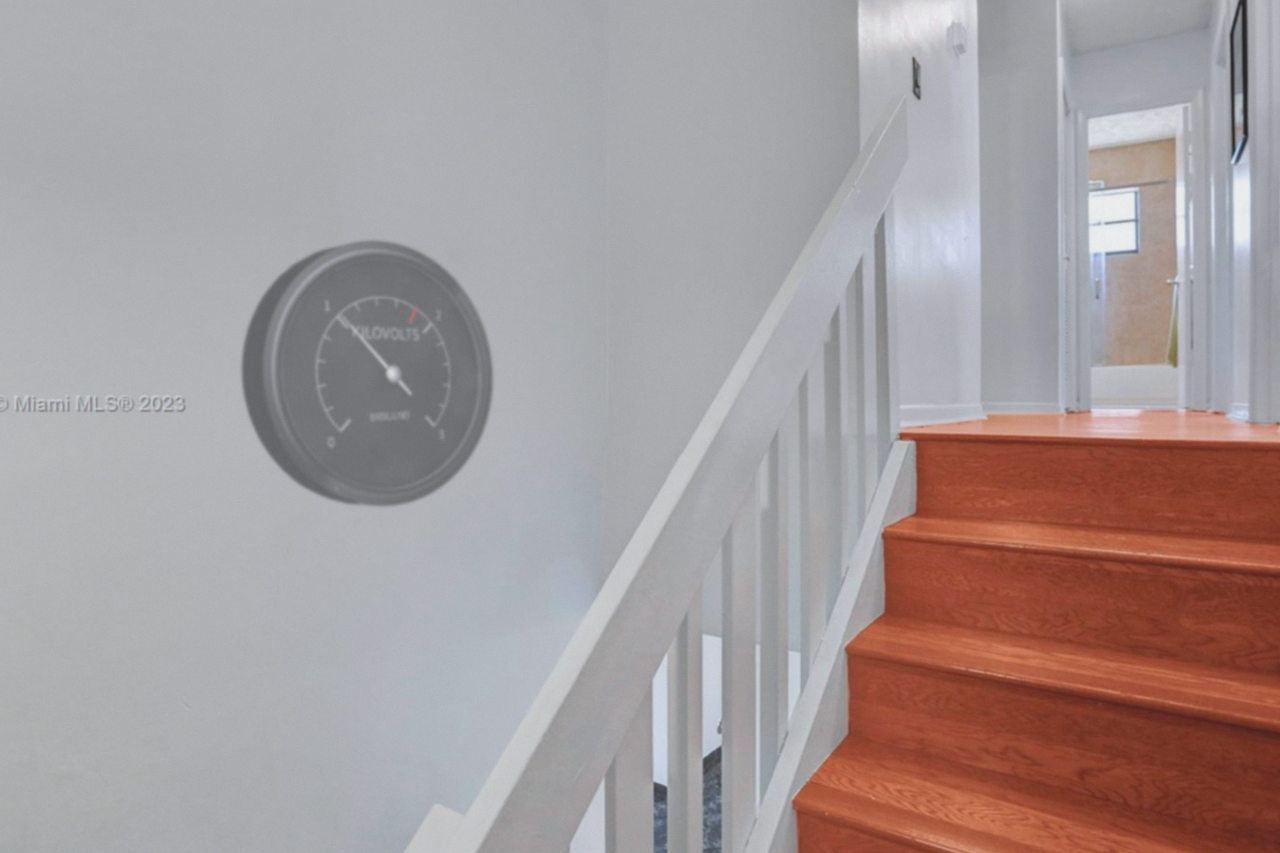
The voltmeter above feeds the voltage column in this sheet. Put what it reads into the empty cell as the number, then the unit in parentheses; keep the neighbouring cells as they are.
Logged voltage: 1 (kV)
